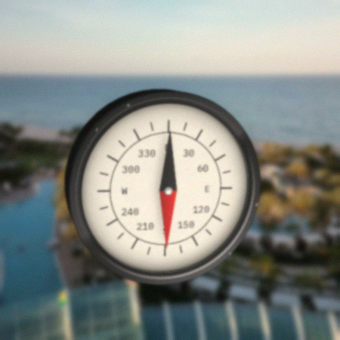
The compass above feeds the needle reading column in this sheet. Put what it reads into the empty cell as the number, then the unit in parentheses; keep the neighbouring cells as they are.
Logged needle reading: 180 (°)
